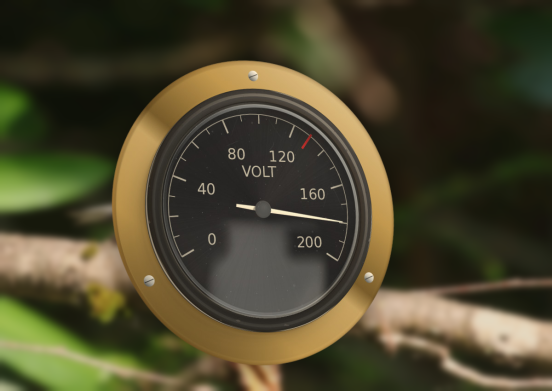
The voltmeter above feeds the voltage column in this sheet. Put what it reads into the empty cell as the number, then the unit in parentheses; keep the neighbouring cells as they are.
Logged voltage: 180 (V)
